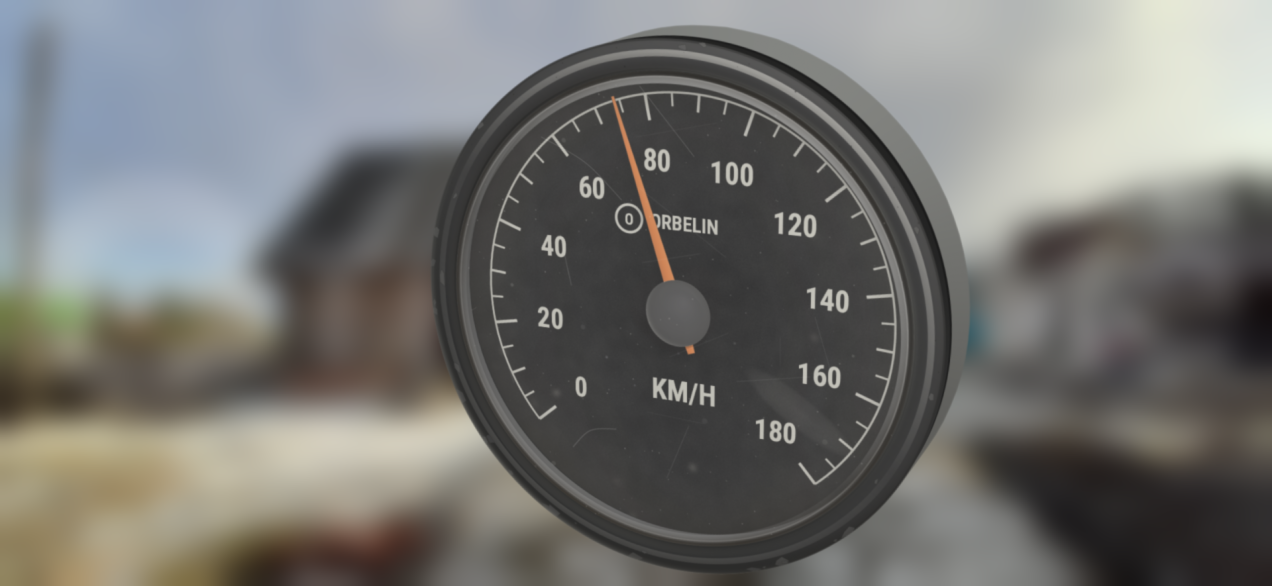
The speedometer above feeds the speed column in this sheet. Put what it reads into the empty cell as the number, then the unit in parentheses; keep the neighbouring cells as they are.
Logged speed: 75 (km/h)
